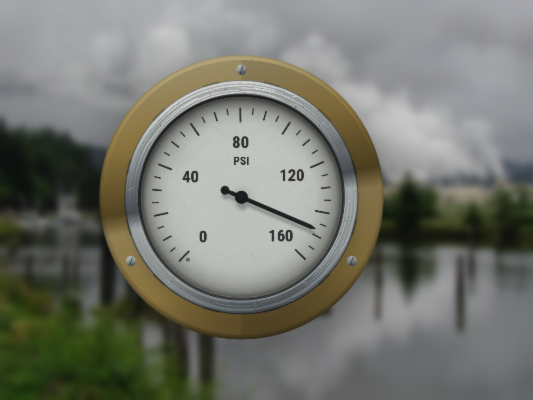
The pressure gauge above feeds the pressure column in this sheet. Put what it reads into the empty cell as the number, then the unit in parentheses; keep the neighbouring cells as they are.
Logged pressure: 147.5 (psi)
